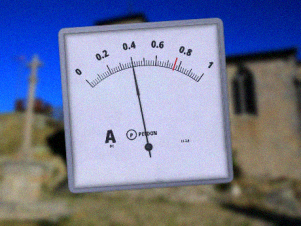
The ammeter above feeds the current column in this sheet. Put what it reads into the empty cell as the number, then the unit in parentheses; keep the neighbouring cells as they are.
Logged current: 0.4 (A)
